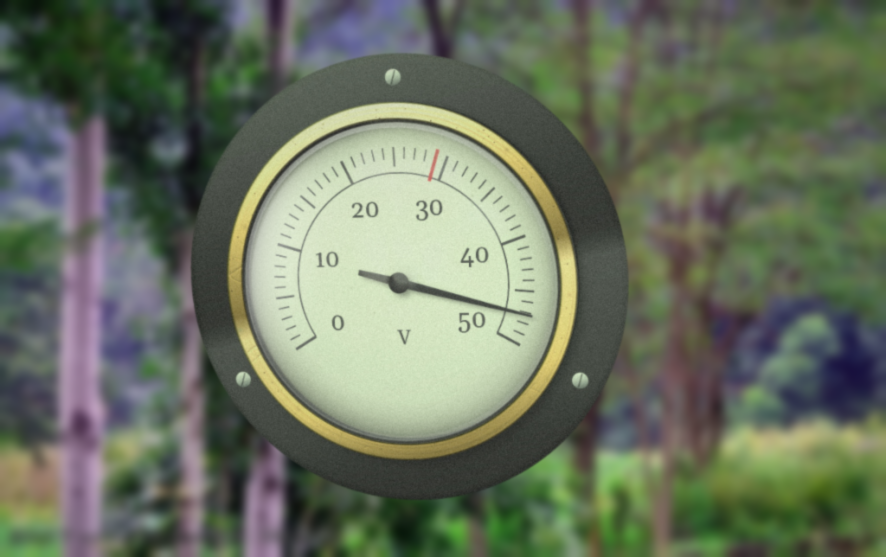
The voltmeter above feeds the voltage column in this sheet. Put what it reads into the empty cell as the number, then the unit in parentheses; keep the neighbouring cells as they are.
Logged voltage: 47 (V)
